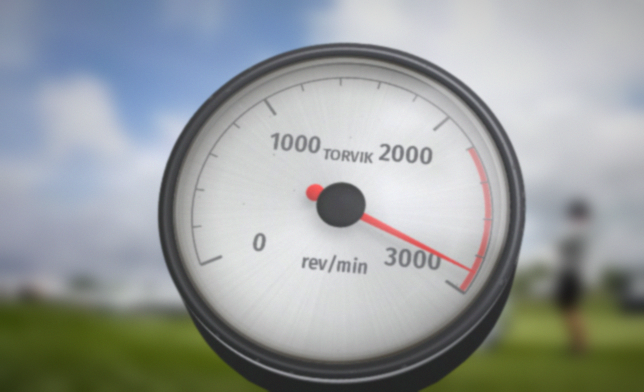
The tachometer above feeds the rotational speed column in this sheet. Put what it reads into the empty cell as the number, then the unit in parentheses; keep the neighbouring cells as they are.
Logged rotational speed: 2900 (rpm)
